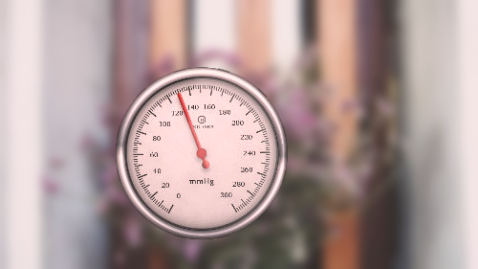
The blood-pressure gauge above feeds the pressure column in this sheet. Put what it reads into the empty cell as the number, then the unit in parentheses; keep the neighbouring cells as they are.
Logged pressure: 130 (mmHg)
